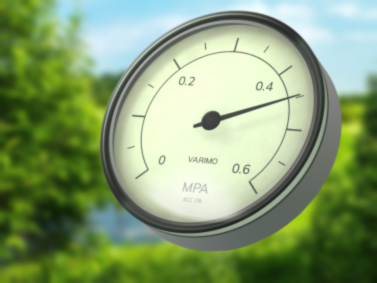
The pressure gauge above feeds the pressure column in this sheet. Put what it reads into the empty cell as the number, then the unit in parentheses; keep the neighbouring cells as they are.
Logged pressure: 0.45 (MPa)
